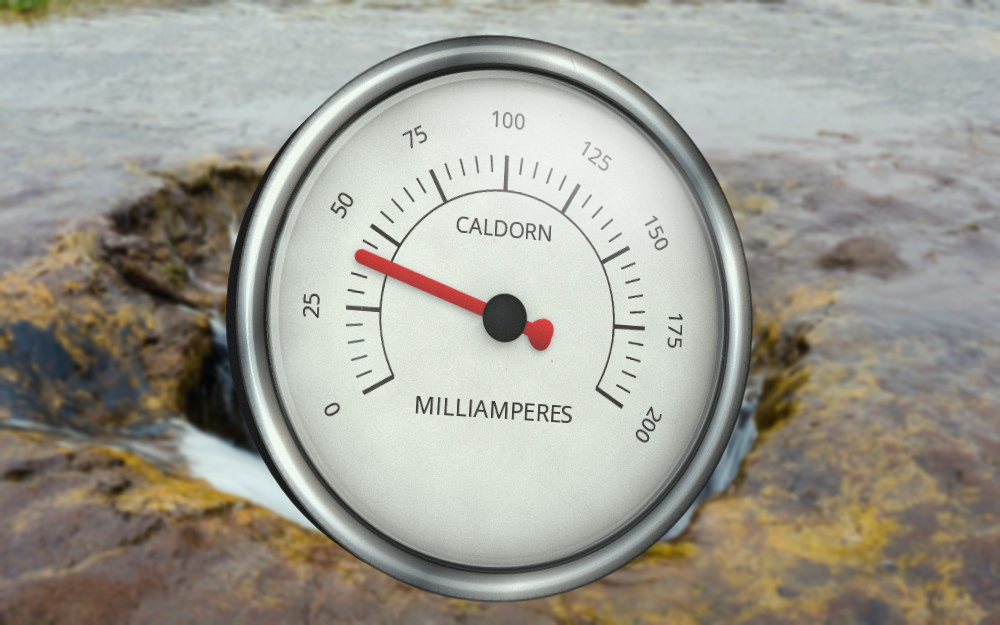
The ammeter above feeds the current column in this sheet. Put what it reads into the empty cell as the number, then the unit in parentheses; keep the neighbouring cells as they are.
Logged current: 40 (mA)
